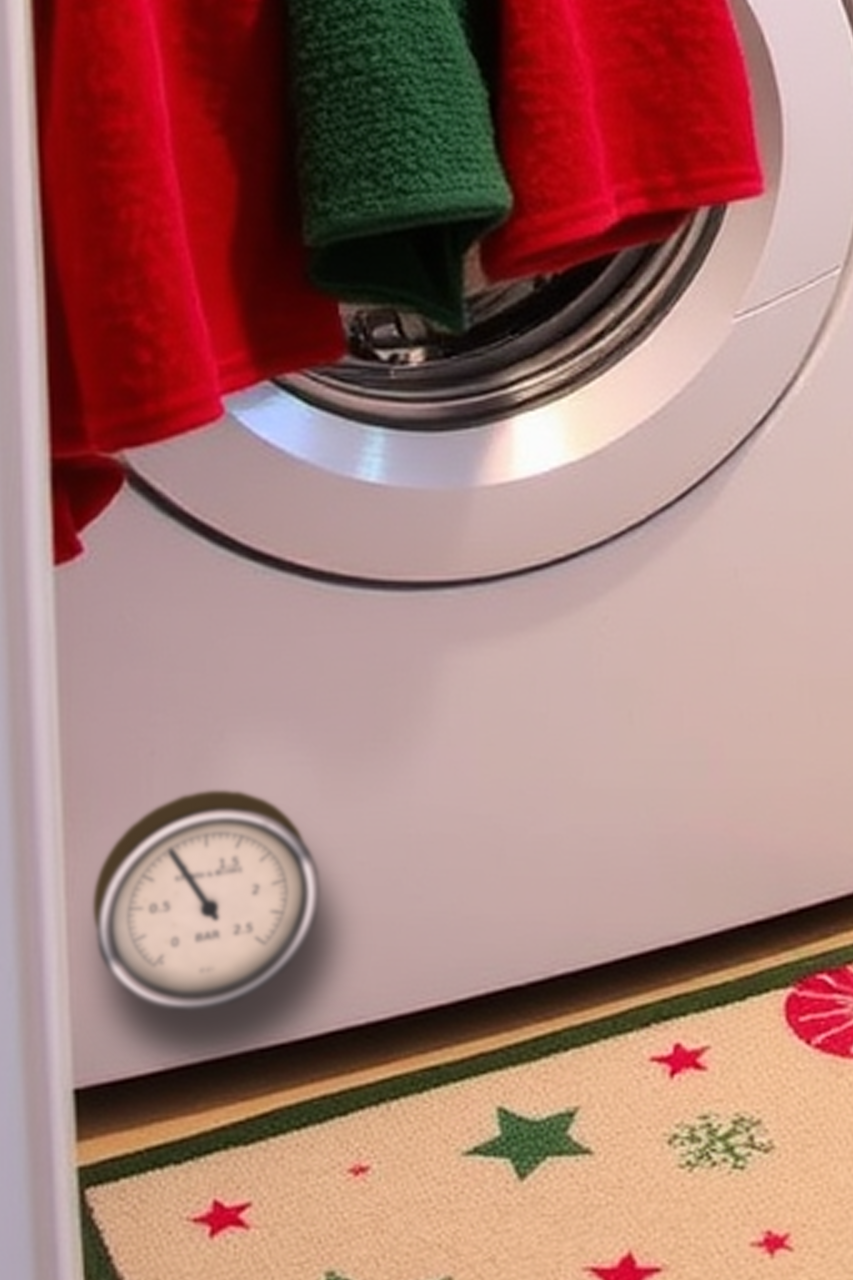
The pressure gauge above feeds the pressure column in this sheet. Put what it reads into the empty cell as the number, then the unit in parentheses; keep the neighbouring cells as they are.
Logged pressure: 1 (bar)
